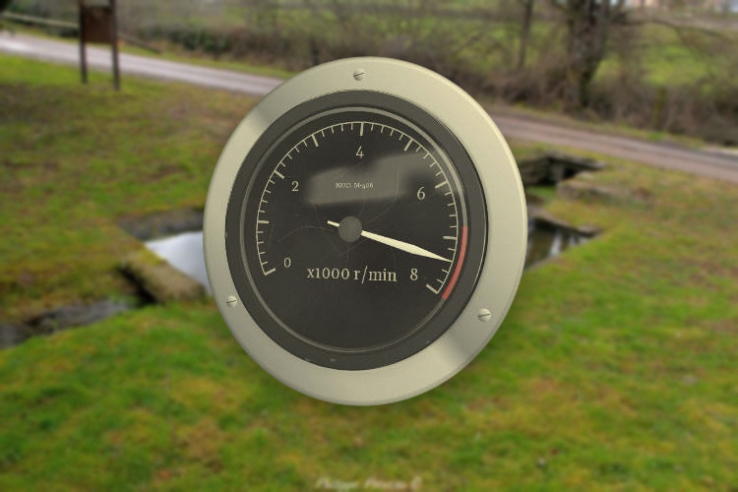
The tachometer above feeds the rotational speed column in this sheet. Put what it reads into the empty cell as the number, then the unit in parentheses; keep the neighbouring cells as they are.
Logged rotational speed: 7400 (rpm)
